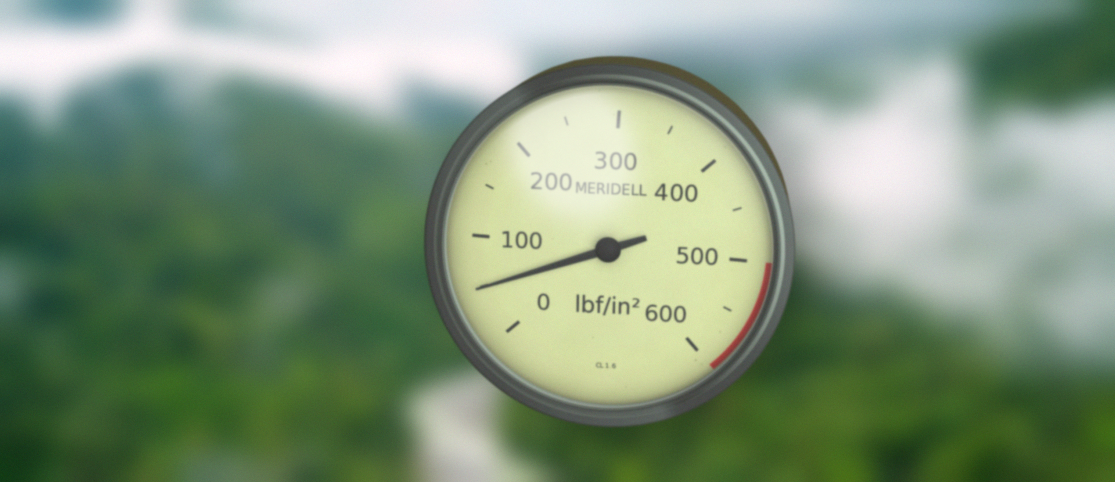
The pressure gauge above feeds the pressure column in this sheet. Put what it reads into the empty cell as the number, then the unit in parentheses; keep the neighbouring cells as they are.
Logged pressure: 50 (psi)
